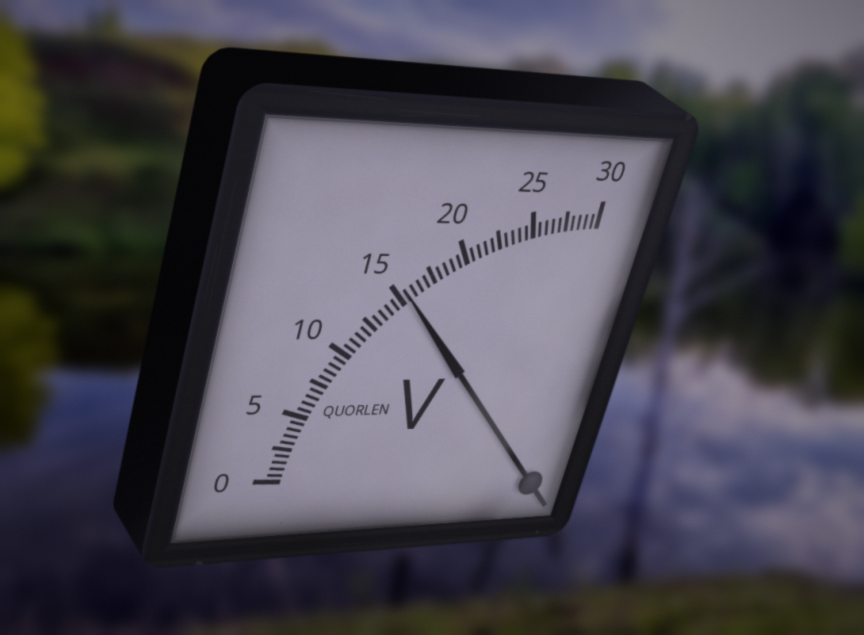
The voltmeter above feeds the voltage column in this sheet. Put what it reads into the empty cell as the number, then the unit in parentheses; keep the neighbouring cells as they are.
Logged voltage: 15.5 (V)
